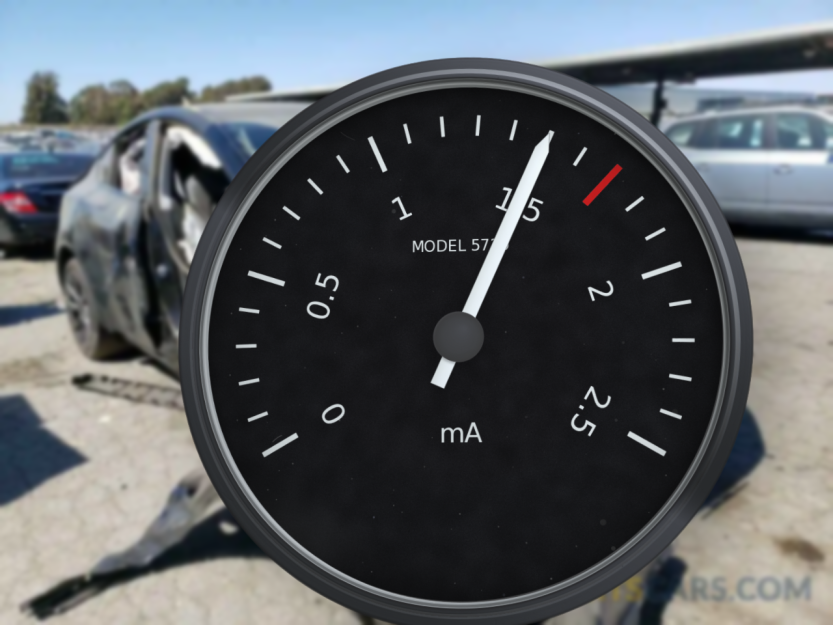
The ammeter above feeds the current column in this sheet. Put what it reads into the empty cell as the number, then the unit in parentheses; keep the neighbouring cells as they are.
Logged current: 1.5 (mA)
